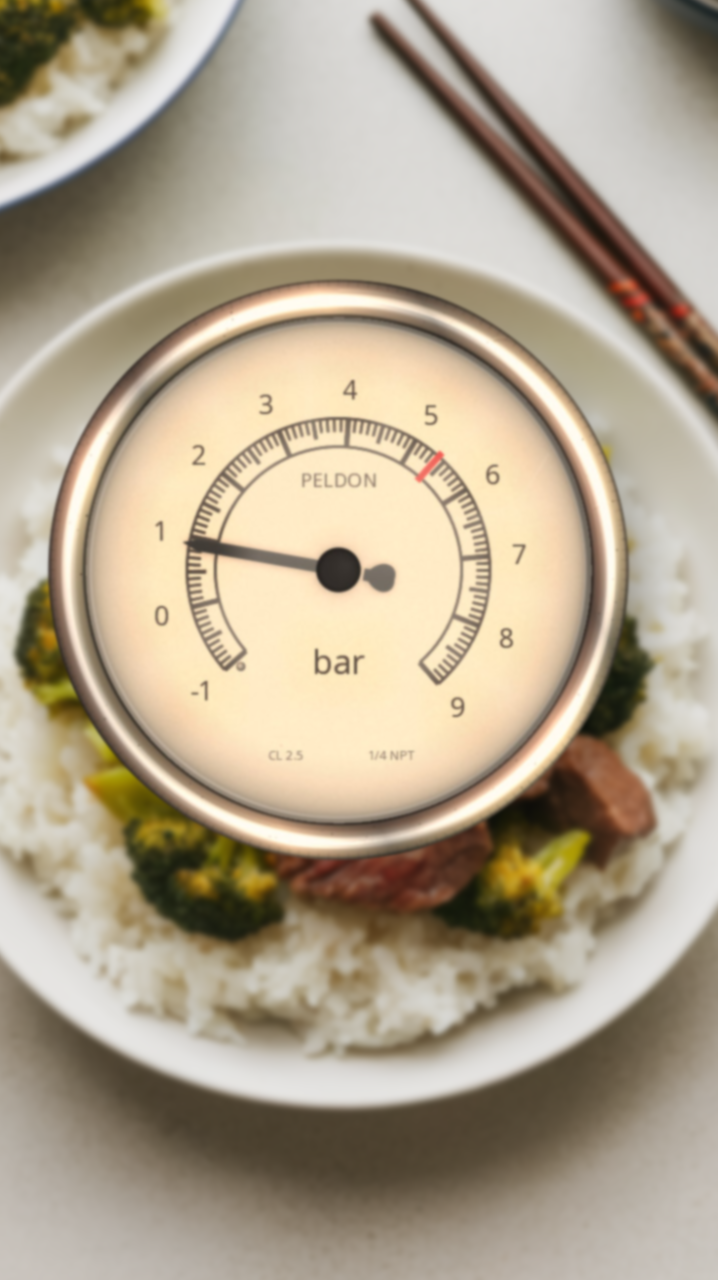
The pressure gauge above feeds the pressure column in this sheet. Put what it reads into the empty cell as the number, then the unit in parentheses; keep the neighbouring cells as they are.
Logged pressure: 0.9 (bar)
